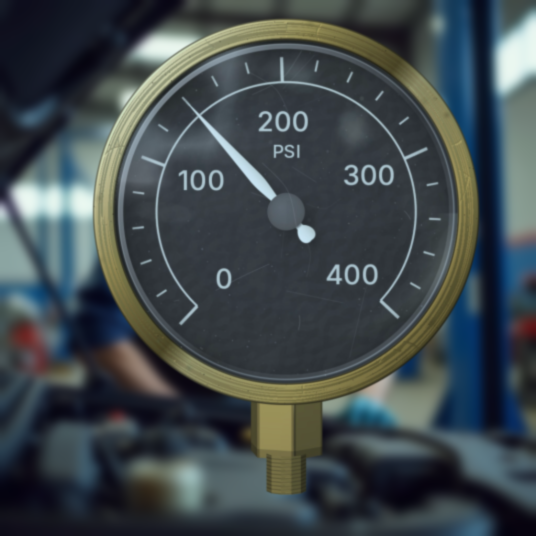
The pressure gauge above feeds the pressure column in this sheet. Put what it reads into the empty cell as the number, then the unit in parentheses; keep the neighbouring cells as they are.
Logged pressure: 140 (psi)
